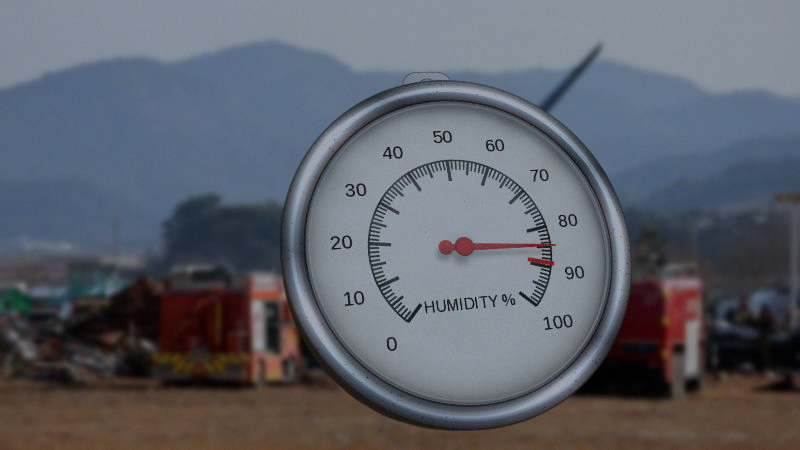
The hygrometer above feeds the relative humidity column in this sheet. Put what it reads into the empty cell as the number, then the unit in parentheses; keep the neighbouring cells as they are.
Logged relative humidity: 85 (%)
